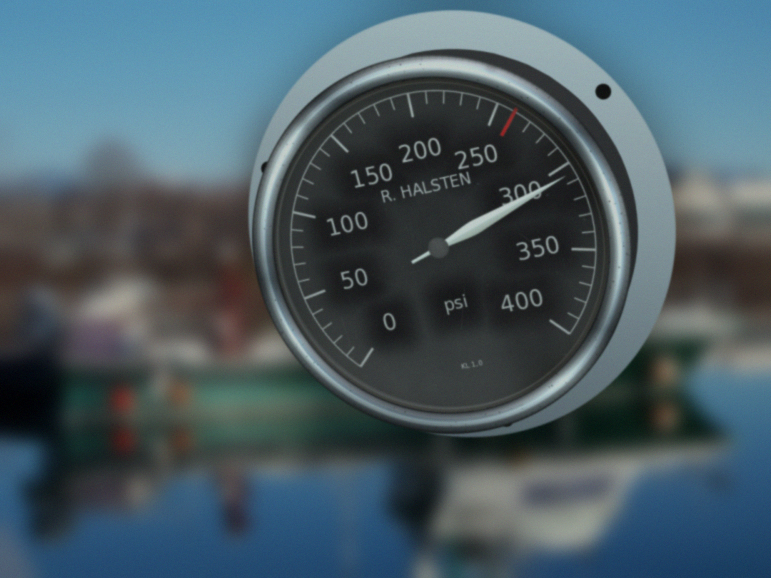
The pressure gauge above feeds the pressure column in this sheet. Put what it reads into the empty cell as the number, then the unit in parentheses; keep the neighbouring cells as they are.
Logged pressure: 305 (psi)
